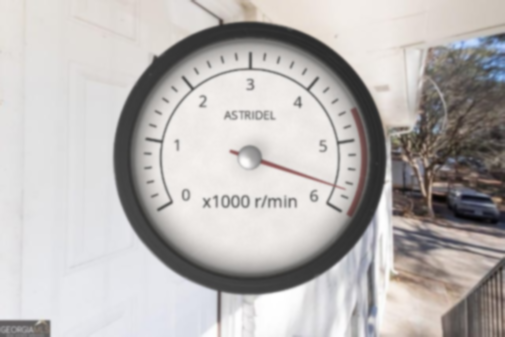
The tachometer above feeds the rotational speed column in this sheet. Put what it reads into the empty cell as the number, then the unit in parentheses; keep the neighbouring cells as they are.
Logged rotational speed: 5700 (rpm)
